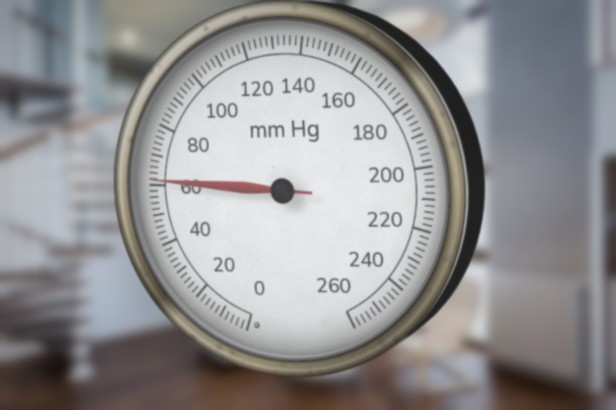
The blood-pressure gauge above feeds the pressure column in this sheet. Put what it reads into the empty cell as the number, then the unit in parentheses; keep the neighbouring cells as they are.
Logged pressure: 62 (mmHg)
